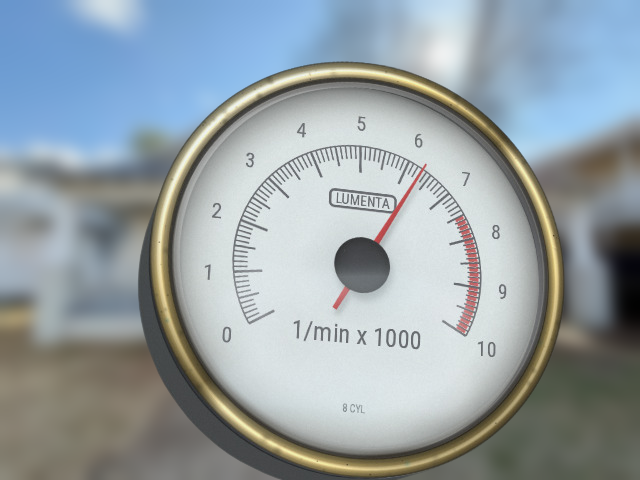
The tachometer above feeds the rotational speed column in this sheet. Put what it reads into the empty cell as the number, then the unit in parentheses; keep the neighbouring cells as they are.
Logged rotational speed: 6300 (rpm)
